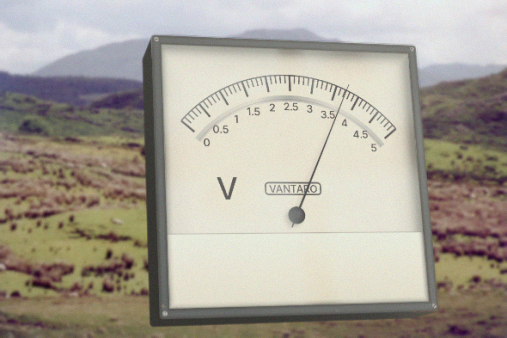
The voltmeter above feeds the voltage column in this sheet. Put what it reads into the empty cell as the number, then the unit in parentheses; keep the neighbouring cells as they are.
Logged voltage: 3.7 (V)
